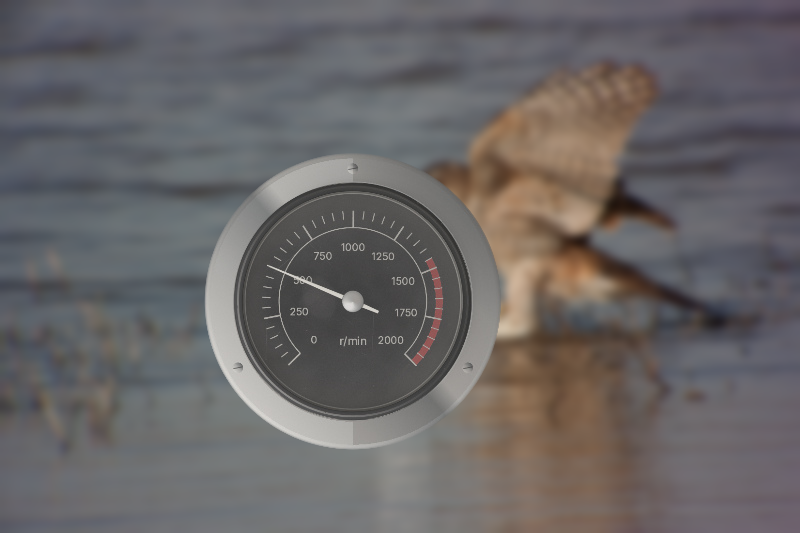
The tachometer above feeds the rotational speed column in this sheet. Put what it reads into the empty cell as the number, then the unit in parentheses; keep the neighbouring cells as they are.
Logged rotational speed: 500 (rpm)
